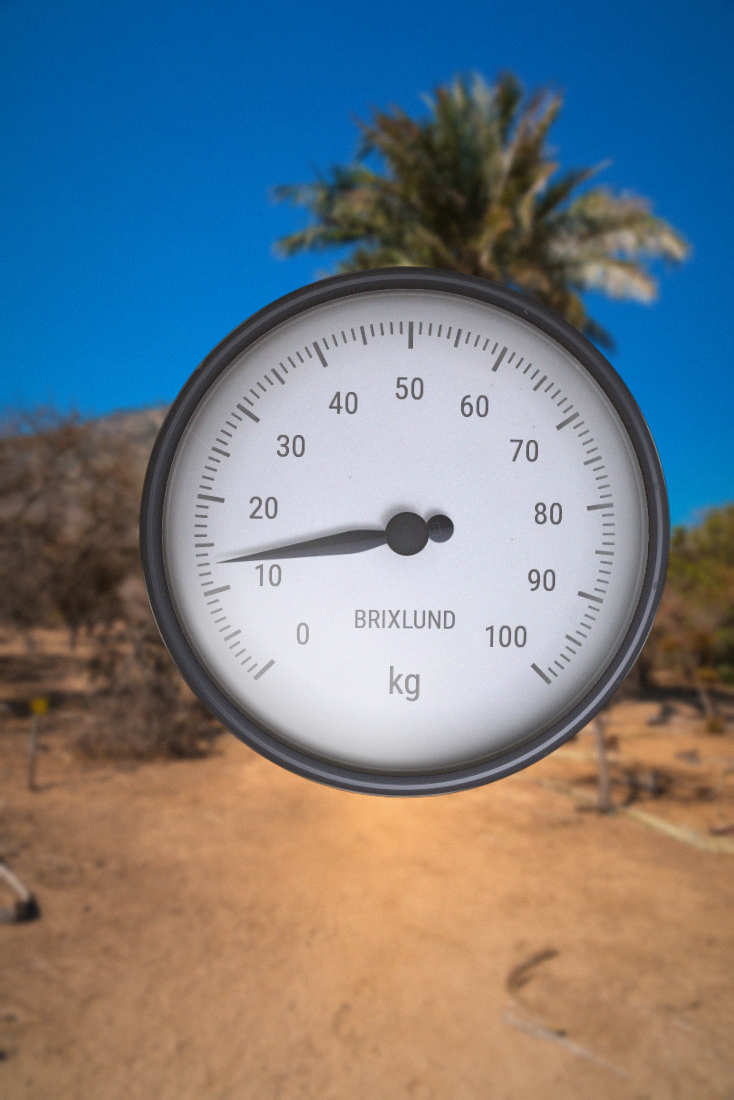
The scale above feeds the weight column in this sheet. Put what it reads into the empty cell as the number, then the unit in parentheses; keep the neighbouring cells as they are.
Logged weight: 13 (kg)
